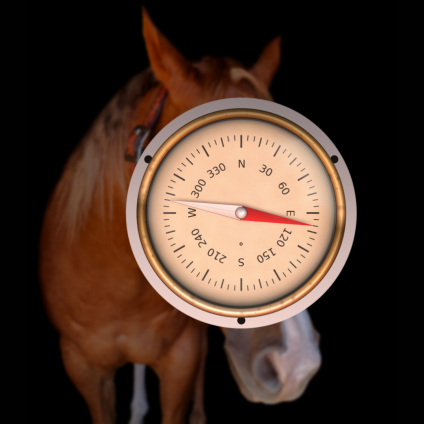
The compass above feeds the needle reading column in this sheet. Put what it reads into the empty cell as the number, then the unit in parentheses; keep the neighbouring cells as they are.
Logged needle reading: 100 (°)
